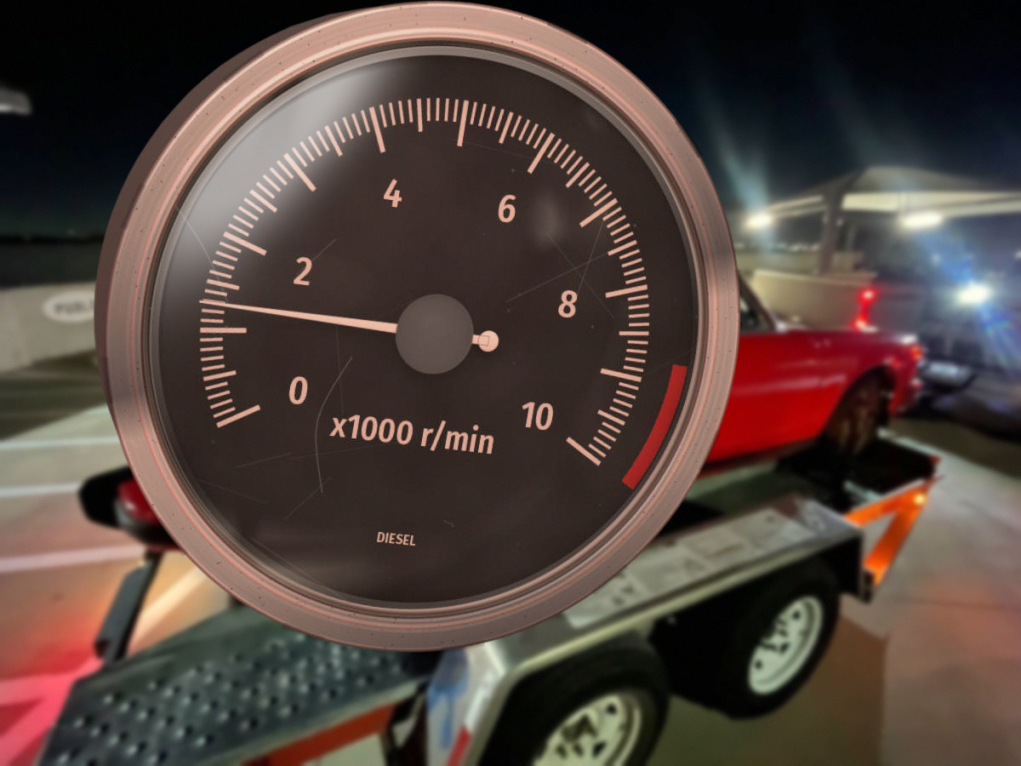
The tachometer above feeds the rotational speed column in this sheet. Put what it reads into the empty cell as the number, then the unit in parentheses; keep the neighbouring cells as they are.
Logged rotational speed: 1300 (rpm)
